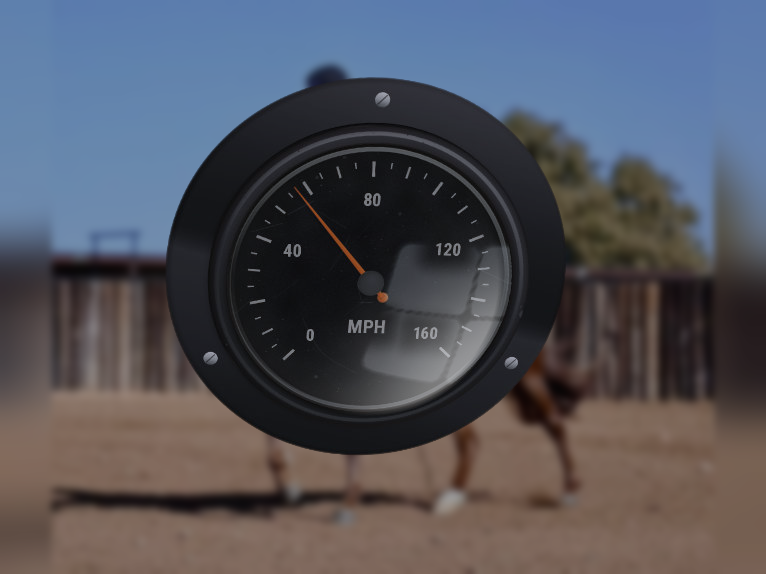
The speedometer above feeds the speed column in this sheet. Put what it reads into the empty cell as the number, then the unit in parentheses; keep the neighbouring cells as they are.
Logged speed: 57.5 (mph)
